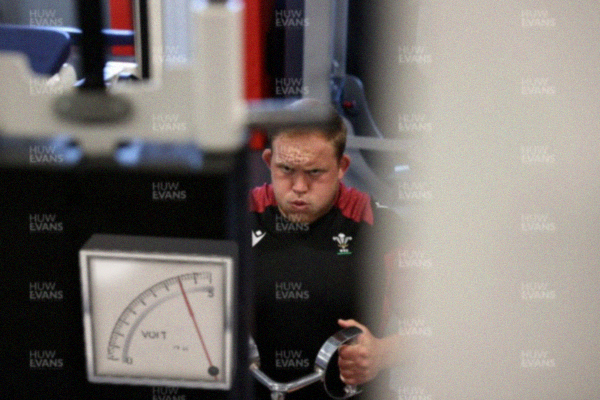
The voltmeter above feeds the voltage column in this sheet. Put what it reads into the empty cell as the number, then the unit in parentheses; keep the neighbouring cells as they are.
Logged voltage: 4 (V)
